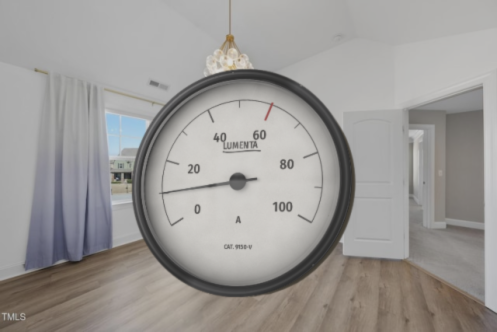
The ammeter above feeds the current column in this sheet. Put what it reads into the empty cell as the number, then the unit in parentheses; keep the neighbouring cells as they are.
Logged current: 10 (A)
